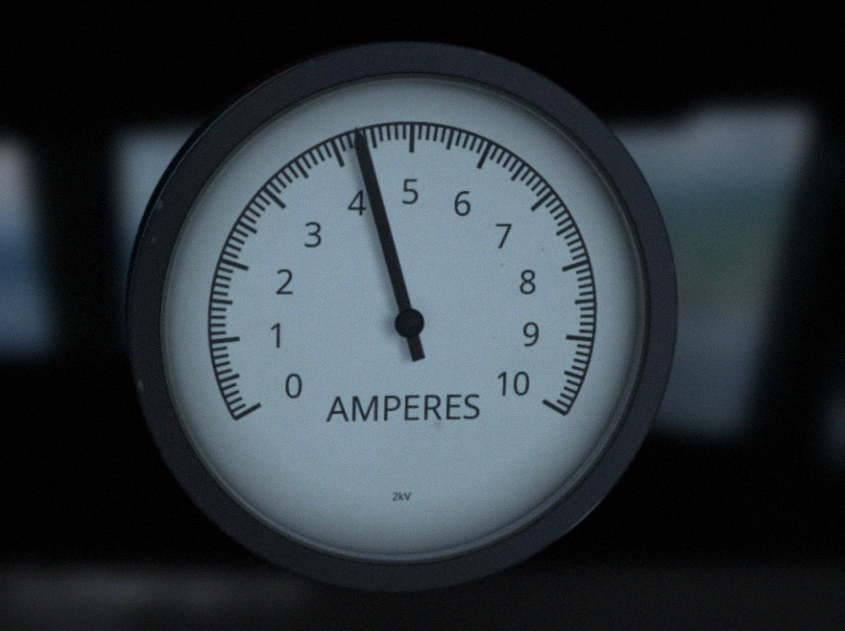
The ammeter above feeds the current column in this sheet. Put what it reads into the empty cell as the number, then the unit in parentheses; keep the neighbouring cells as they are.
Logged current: 4.3 (A)
